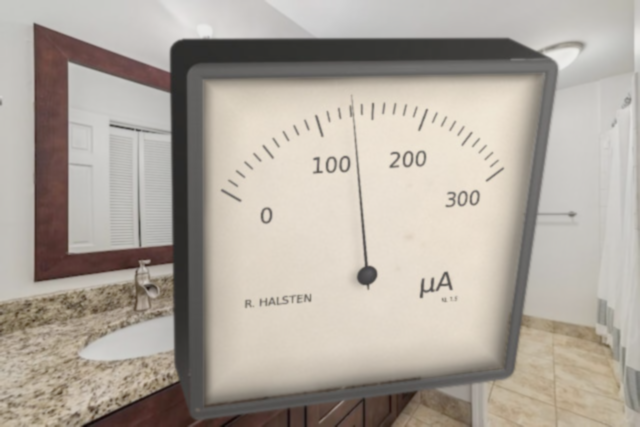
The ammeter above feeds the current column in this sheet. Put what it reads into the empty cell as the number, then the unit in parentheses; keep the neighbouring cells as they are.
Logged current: 130 (µA)
